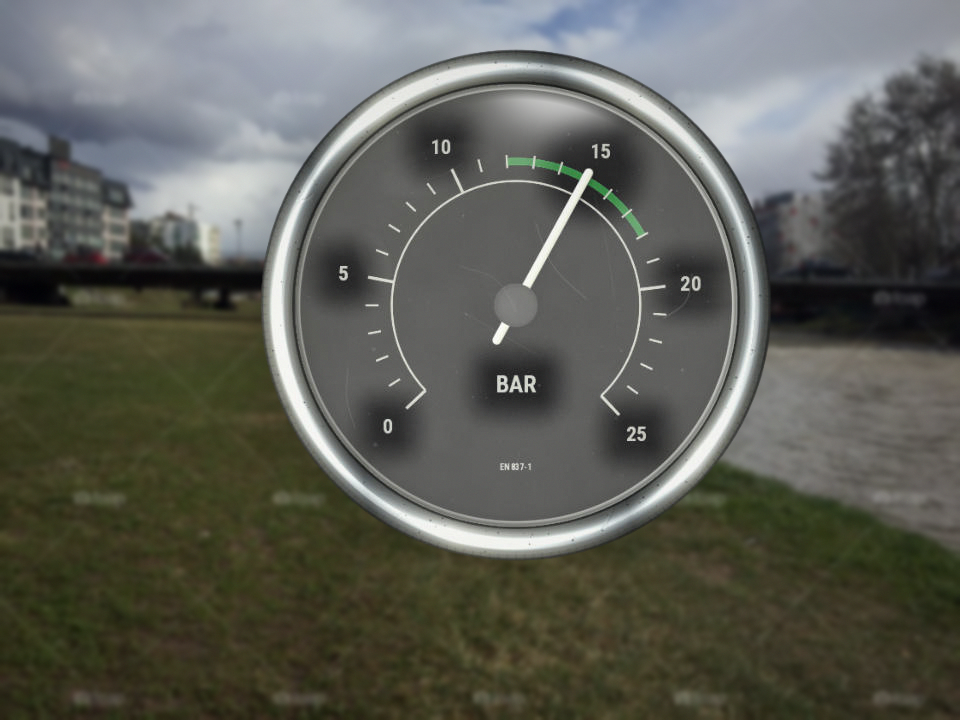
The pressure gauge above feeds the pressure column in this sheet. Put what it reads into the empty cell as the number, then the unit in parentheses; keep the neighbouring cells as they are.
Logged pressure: 15 (bar)
